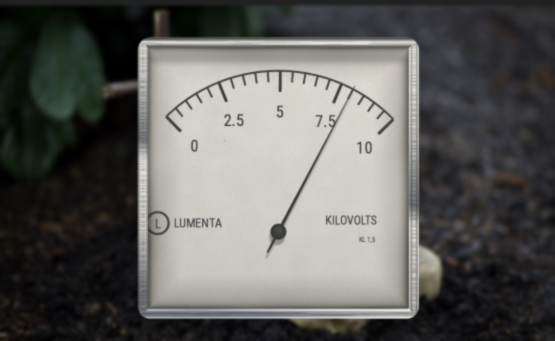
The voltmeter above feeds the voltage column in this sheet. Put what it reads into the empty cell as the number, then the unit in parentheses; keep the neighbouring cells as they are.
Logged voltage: 8 (kV)
